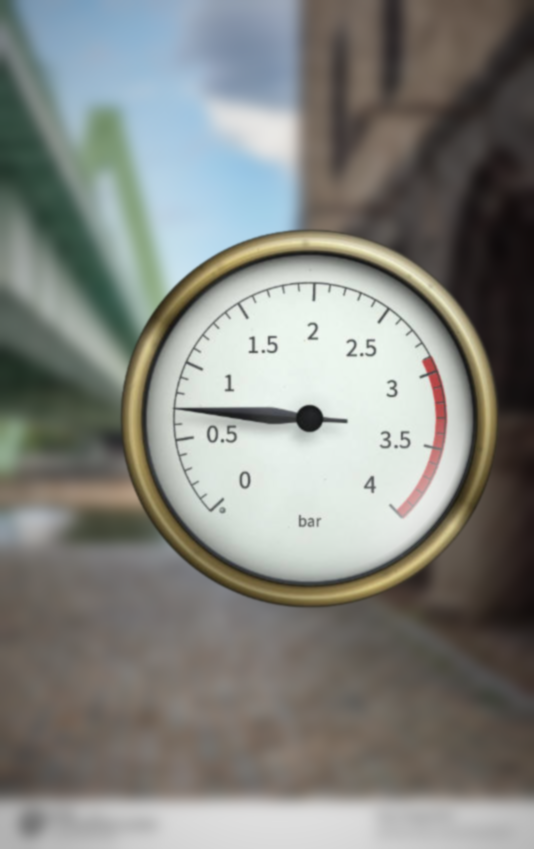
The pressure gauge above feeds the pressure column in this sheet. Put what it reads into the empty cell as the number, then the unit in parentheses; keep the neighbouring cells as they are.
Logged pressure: 0.7 (bar)
